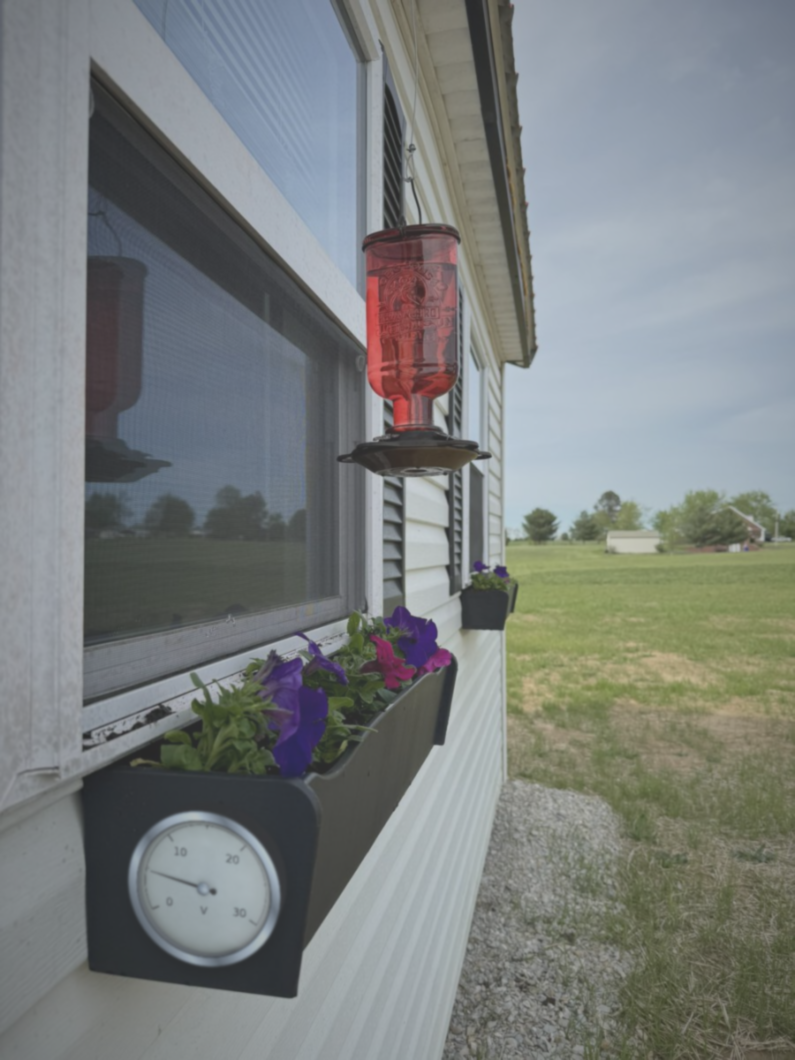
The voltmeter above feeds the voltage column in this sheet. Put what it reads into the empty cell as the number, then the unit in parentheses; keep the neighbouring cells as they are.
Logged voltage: 5 (V)
